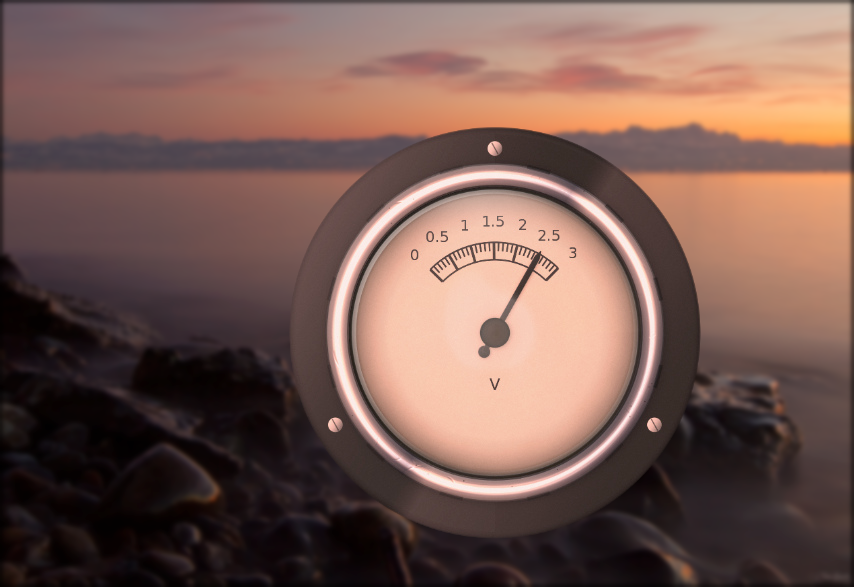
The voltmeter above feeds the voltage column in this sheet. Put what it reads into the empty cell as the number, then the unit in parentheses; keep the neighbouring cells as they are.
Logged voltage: 2.5 (V)
